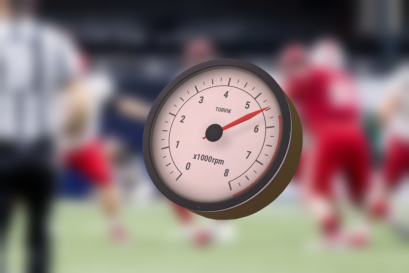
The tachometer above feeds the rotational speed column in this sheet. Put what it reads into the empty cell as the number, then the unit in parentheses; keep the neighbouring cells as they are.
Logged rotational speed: 5500 (rpm)
